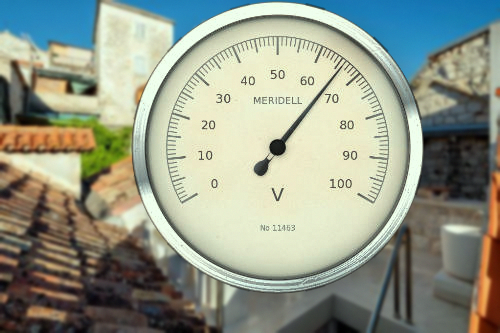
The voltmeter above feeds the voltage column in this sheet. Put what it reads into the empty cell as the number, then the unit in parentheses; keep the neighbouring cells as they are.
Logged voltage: 66 (V)
